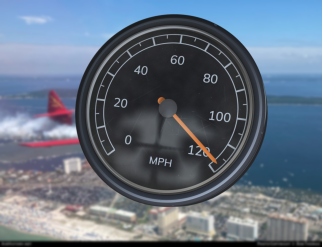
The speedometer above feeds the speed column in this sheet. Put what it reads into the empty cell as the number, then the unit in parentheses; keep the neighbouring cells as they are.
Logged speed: 117.5 (mph)
